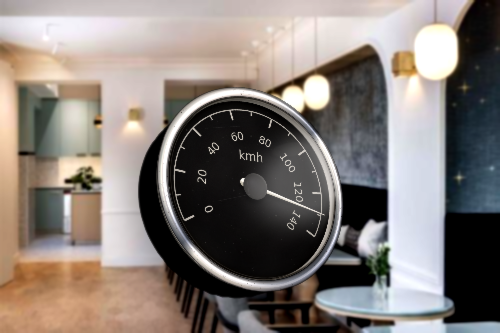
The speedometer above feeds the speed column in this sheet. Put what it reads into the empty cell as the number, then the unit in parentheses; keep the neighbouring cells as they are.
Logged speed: 130 (km/h)
